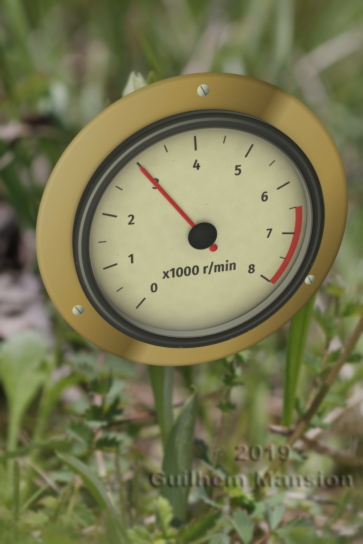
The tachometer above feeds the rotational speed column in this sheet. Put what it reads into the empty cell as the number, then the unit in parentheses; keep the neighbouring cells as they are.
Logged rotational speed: 3000 (rpm)
